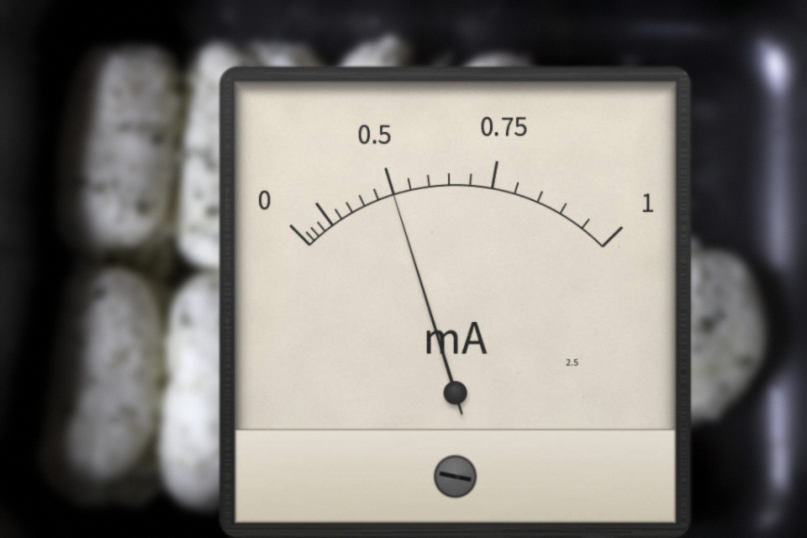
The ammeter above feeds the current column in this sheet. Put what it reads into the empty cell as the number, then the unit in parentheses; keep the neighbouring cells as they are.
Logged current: 0.5 (mA)
